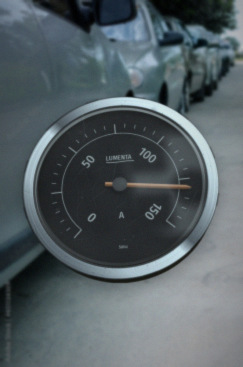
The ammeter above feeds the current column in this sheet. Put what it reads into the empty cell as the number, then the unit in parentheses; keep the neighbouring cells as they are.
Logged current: 130 (A)
